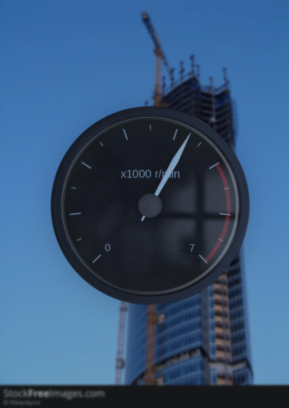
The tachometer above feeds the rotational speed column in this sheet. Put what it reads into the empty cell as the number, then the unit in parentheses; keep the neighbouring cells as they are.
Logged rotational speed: 4250 (rpm)
